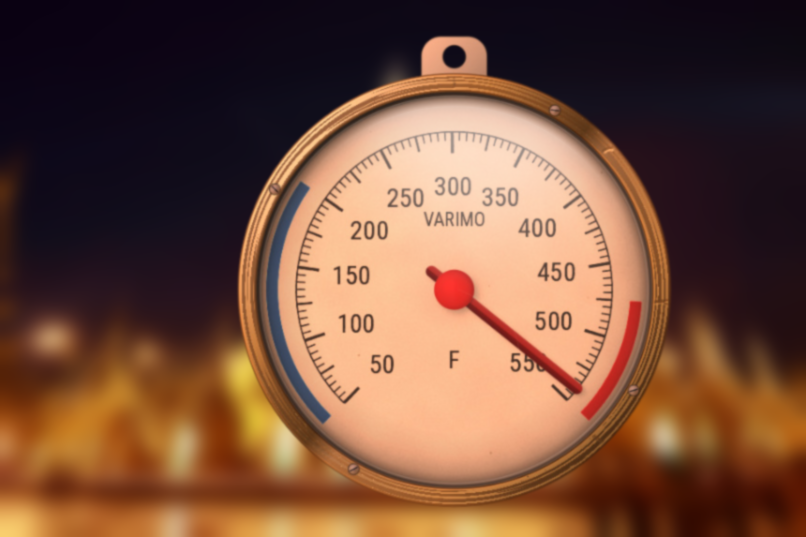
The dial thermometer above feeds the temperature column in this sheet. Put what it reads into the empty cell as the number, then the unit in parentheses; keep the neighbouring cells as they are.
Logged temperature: 540 (°F)
